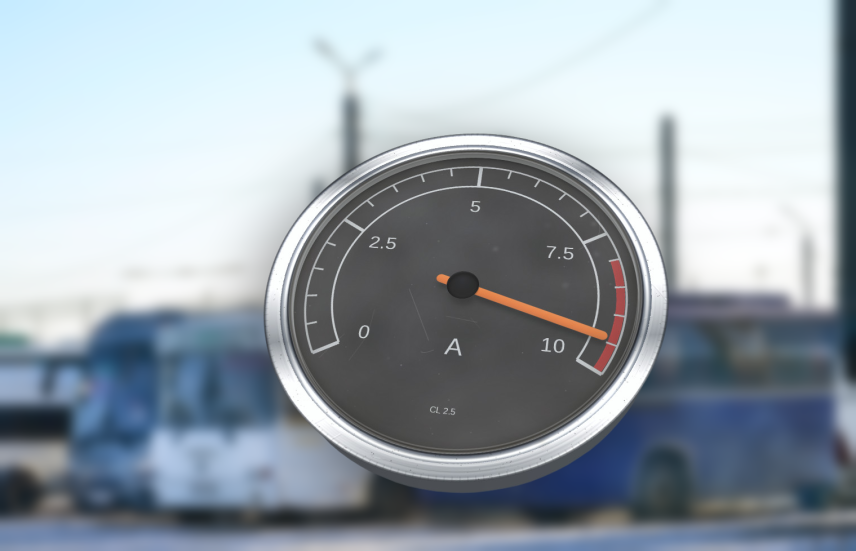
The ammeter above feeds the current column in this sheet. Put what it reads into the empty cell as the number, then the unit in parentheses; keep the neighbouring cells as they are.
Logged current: 9.5 (A)
